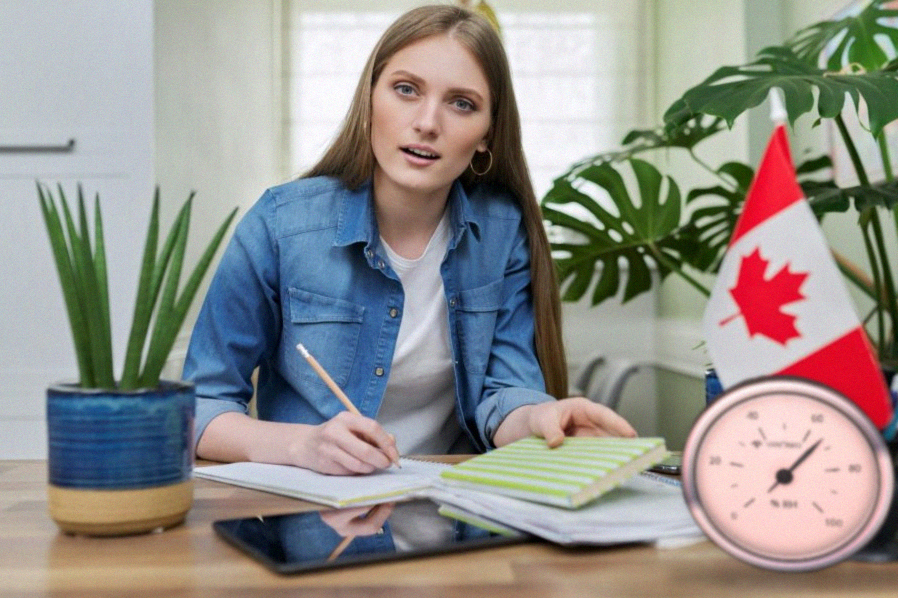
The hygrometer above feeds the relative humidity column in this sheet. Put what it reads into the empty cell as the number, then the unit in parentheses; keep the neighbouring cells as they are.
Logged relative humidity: 65 (%)
